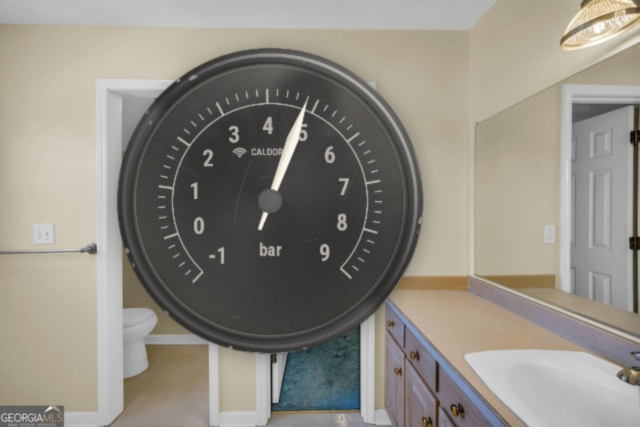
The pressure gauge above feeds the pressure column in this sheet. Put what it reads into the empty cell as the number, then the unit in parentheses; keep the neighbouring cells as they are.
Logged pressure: 4.8 (bar)
